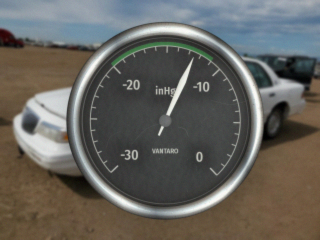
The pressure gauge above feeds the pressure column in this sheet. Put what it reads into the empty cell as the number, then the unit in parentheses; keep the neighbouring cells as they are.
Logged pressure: -12.5 (inHg)
